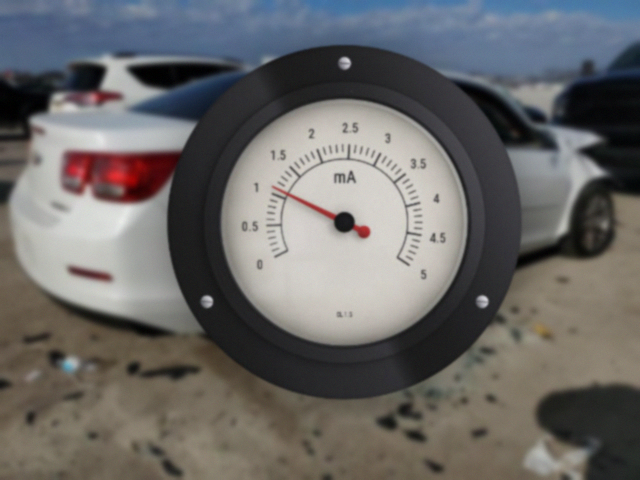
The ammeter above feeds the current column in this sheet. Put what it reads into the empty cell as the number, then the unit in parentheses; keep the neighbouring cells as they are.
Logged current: 1.1 (mA)
